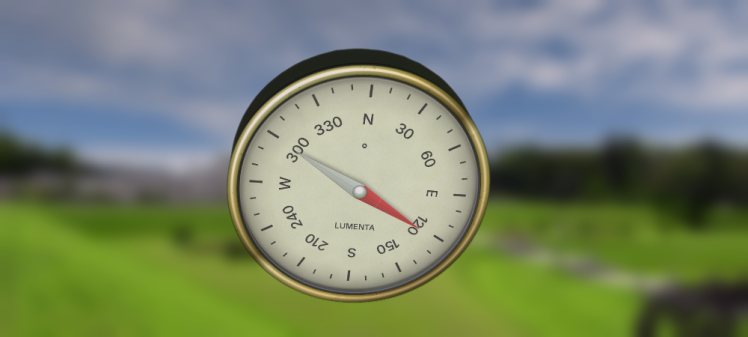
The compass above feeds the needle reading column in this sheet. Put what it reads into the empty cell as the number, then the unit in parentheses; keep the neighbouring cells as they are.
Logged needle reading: 120 (°)
